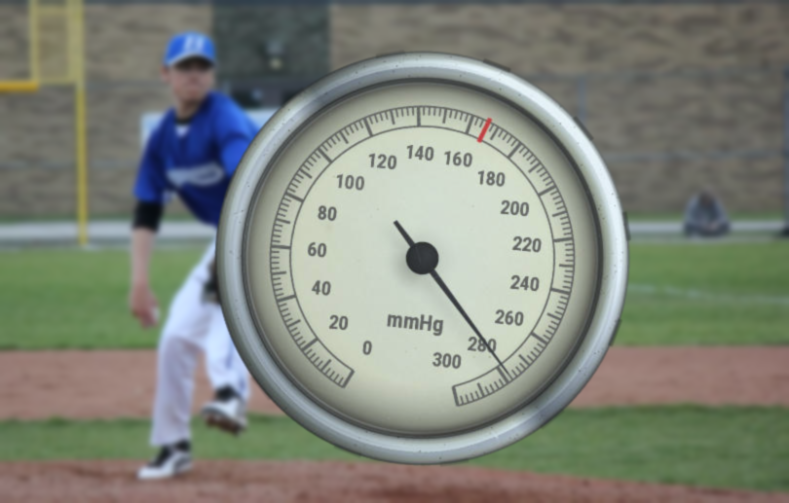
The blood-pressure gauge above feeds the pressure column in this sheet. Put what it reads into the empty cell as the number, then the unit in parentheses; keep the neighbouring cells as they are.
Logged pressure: 278 (mmHg)
